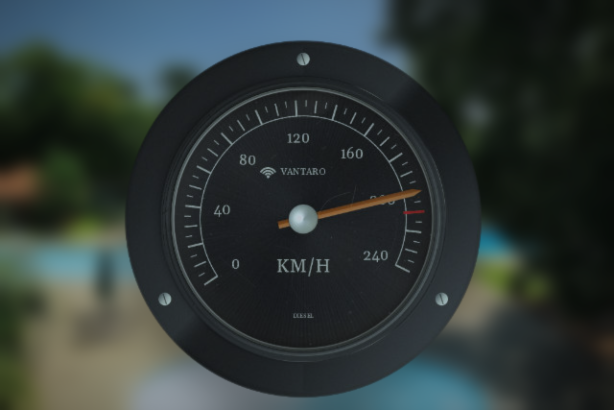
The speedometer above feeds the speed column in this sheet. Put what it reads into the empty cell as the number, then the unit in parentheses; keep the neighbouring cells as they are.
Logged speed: 200 (km/h)
